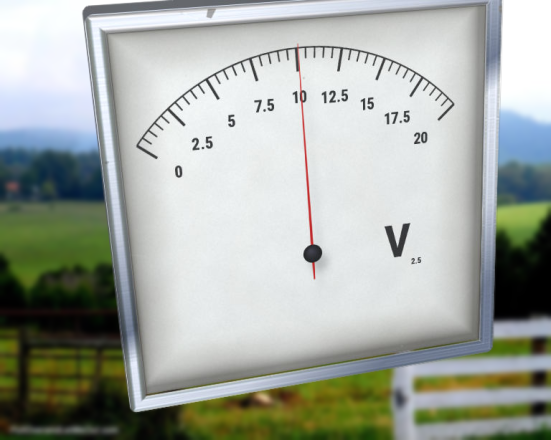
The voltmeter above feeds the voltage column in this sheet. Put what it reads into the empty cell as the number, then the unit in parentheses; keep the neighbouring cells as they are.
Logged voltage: 10 (V)
